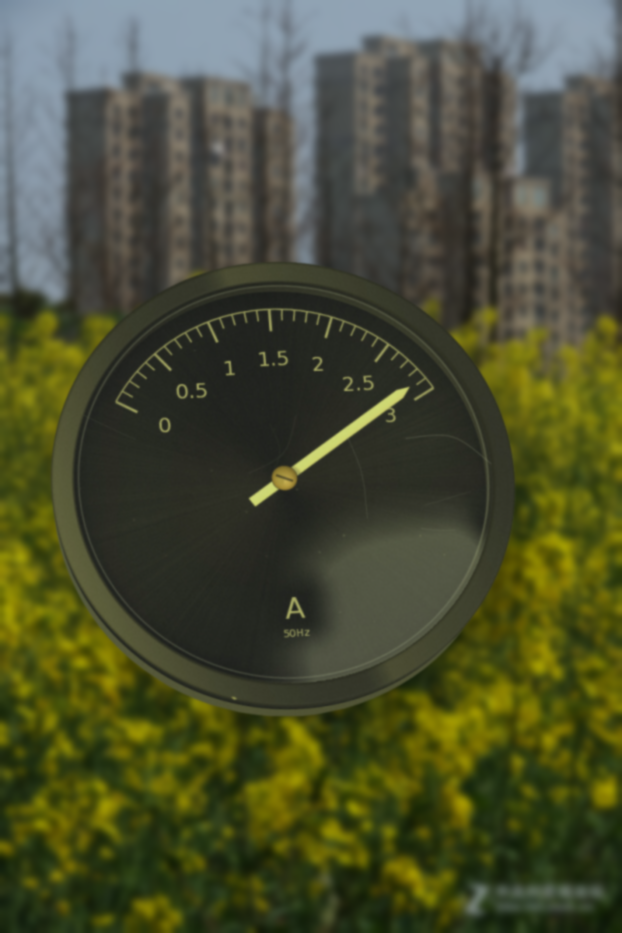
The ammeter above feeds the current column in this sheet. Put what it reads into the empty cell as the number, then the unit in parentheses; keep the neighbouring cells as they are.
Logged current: 2.9 (A)
